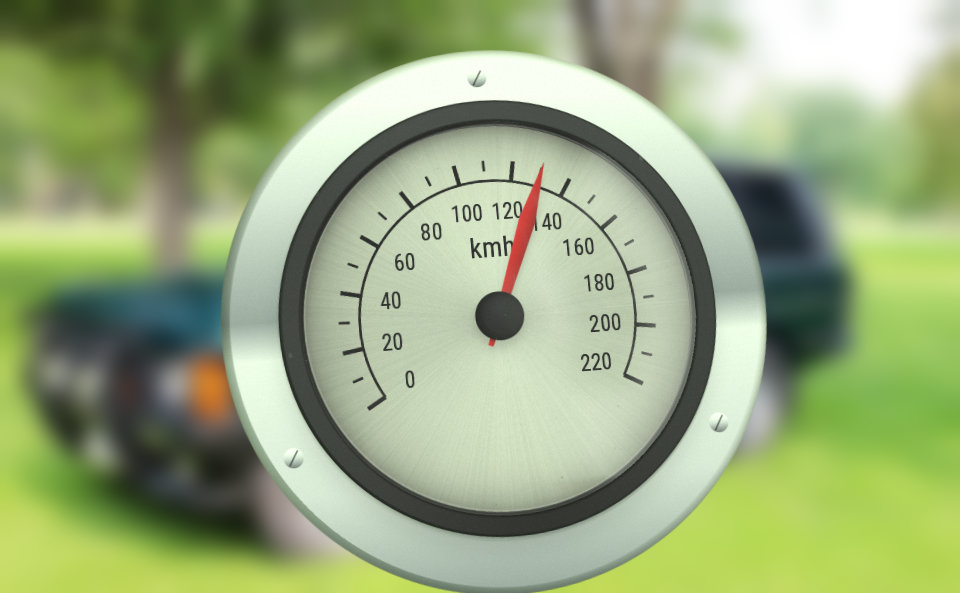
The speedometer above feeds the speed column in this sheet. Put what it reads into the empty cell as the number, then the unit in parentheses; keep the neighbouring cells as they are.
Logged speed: 130 (km/h)
